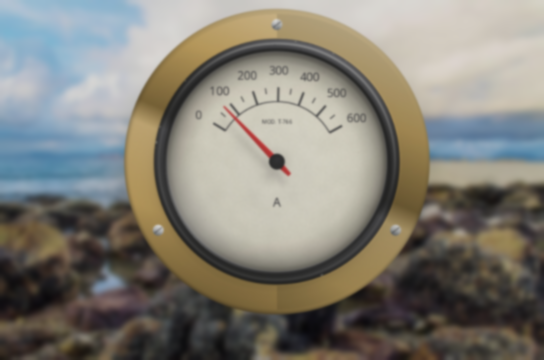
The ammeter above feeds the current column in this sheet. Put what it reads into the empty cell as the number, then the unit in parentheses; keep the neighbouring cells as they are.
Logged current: 75 (A)
